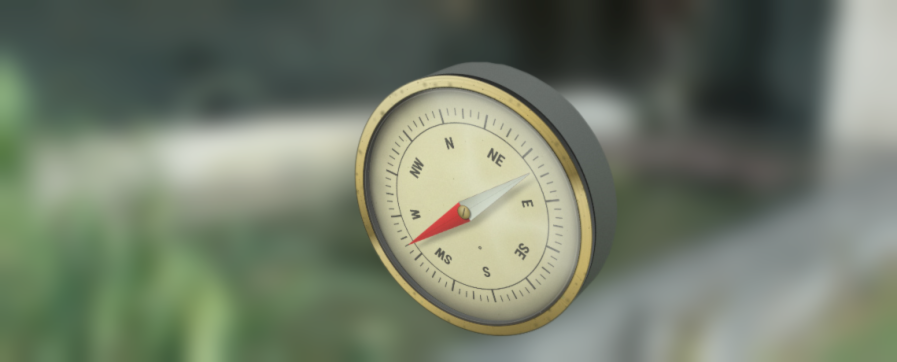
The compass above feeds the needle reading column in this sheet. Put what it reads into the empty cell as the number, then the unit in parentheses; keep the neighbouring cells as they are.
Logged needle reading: 250 (°)
